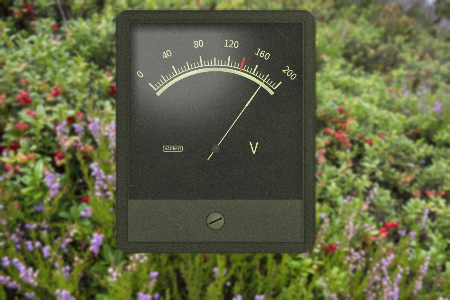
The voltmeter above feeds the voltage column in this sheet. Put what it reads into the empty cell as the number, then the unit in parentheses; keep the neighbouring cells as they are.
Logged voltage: 180 (V)
